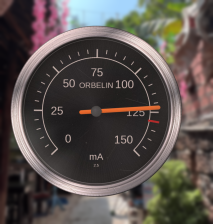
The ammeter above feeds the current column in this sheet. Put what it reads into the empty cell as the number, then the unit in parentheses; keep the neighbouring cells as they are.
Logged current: 122.5 (mA)
